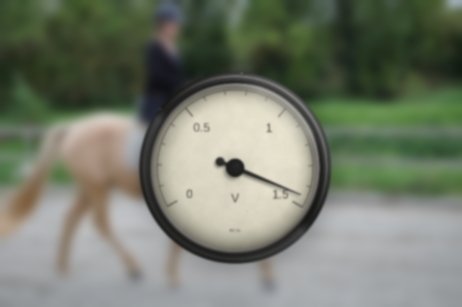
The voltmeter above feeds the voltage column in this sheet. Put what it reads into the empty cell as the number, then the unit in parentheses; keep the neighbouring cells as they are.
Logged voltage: 1.45 (V)
